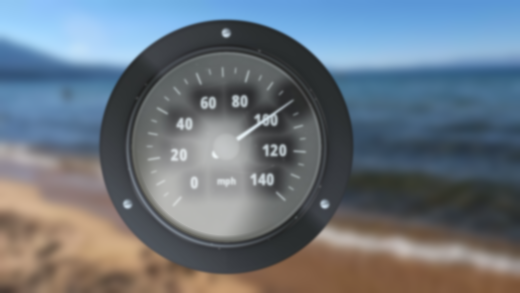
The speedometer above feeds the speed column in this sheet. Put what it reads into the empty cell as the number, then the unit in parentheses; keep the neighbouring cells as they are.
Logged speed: 100 (mph)
